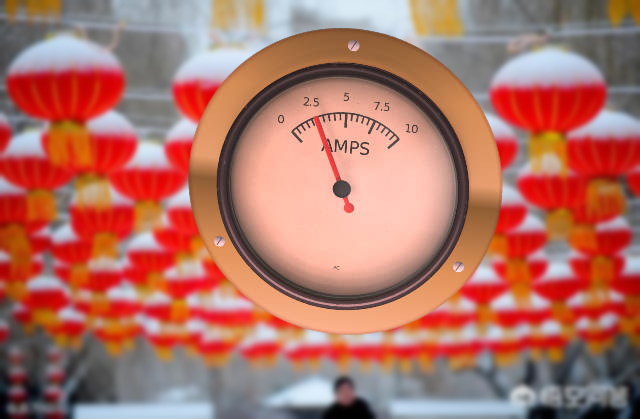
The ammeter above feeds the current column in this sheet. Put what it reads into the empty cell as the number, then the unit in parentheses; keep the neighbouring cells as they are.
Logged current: 2.5 (A)
